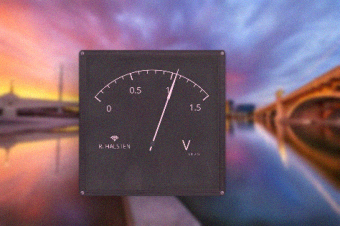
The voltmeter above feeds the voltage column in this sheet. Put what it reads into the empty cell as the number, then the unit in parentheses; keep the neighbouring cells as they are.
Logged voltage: 1.05 (V)
